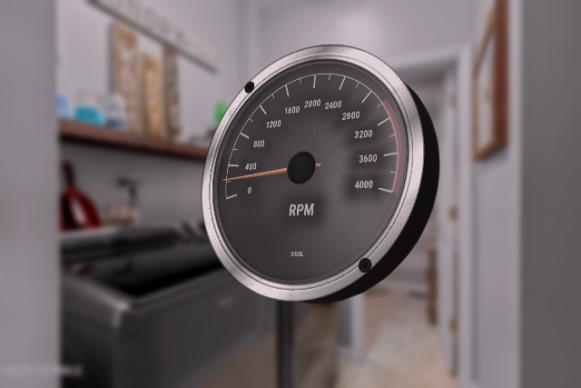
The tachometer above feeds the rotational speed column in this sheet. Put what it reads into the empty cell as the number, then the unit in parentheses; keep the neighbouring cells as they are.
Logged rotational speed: 200 (rpm)
